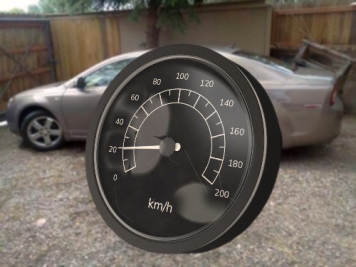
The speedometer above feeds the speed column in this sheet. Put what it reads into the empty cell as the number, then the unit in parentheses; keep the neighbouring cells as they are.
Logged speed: 20 (km/h)
